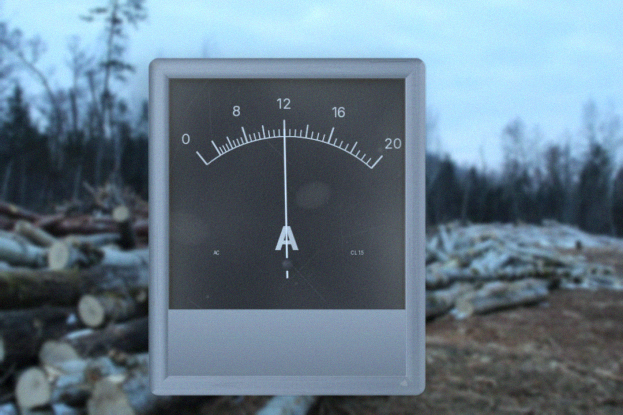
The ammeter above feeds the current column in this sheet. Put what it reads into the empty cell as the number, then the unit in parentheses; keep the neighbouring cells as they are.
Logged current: 12 (A)
